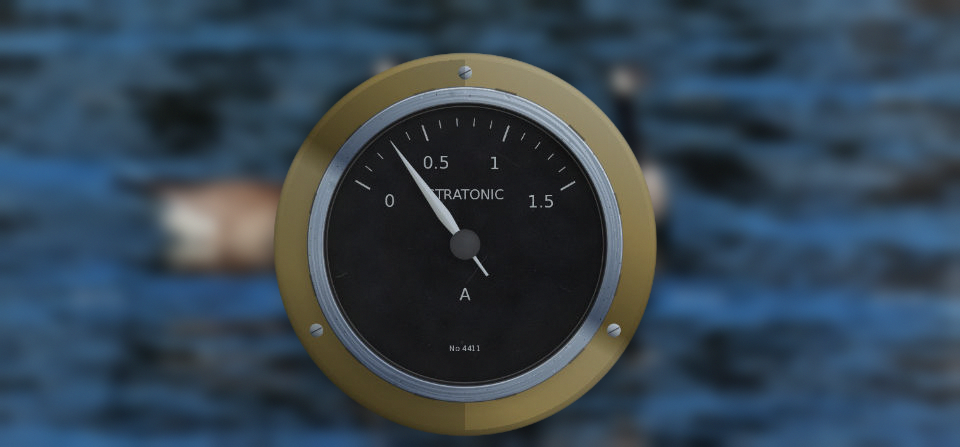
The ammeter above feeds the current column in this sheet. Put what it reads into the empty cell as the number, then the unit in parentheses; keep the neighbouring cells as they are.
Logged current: 0.3 (A)
